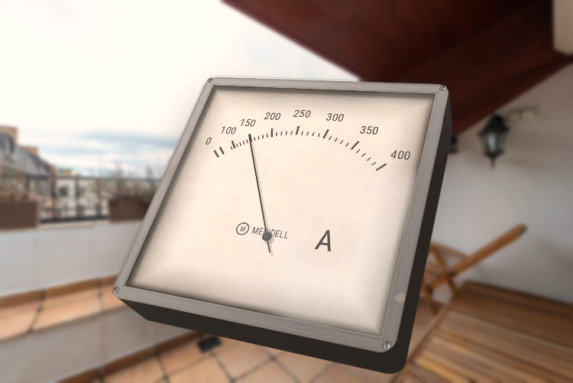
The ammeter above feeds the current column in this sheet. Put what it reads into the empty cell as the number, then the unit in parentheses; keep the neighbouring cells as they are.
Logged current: 150 (A)
